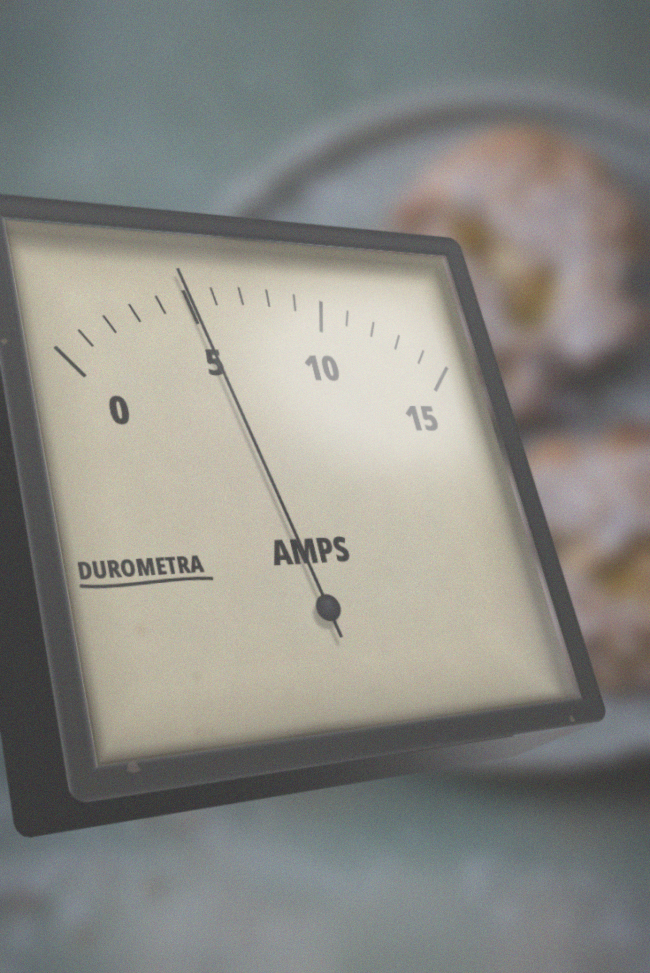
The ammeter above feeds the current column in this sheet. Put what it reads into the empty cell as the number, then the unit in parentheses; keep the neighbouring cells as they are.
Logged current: 5 (A)
